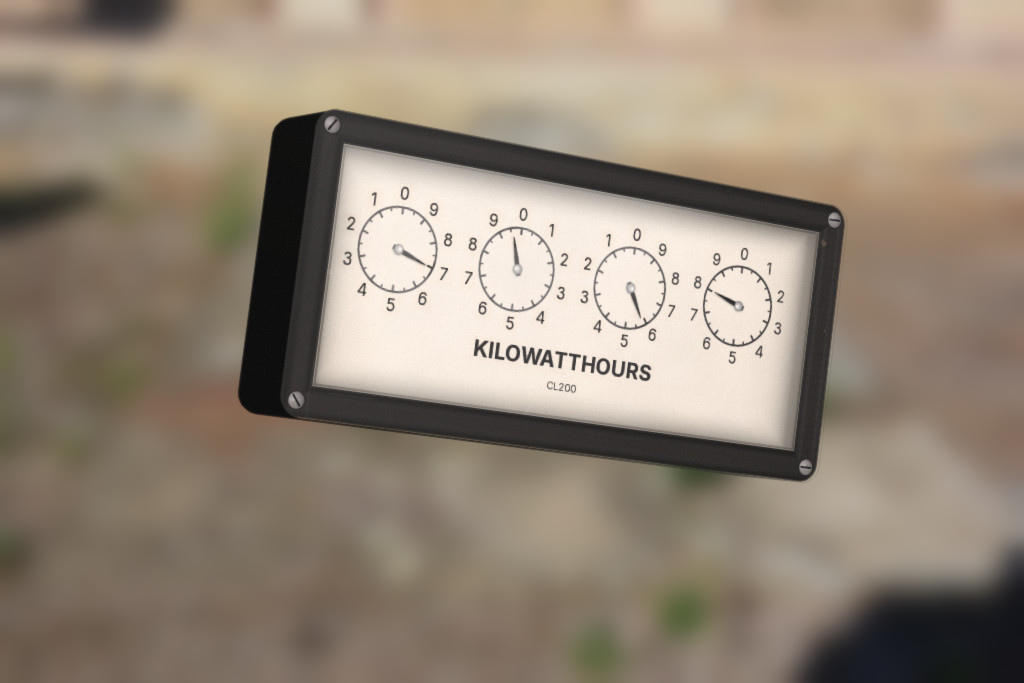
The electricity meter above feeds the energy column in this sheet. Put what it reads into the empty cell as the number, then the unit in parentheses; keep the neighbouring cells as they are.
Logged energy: 6958 (kWh)
